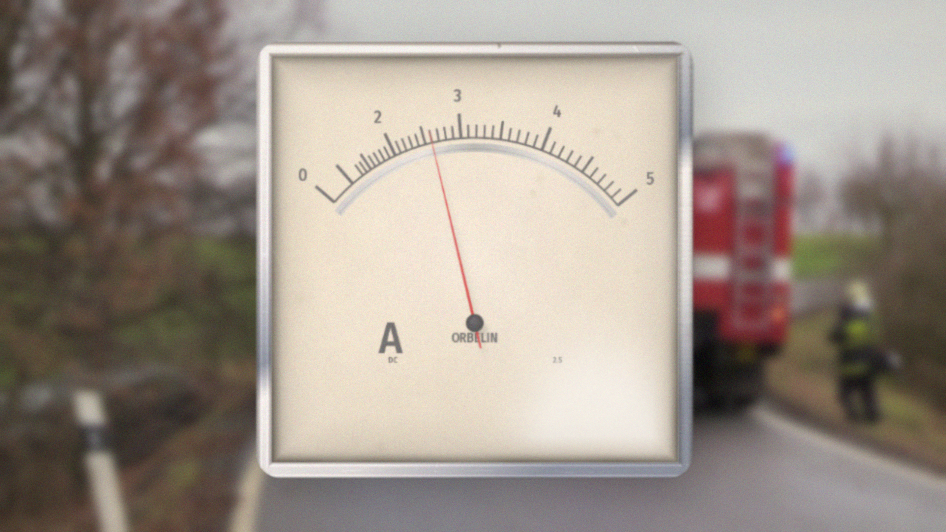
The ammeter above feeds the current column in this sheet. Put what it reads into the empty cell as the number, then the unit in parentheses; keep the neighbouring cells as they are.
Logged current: 2.6 (A)
